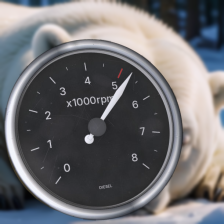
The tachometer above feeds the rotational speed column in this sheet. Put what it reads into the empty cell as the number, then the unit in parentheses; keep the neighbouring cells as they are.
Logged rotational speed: 5250 (rpm)
